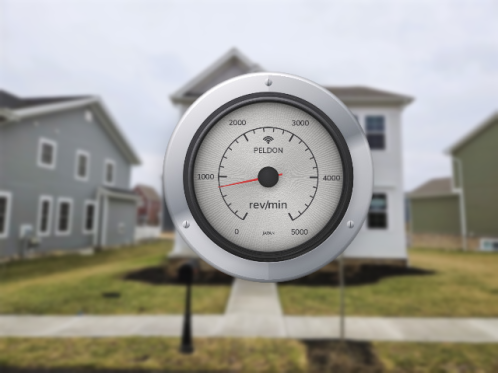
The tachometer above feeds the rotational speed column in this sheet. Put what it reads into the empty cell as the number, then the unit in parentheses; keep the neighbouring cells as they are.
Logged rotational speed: 800 (rpm)
